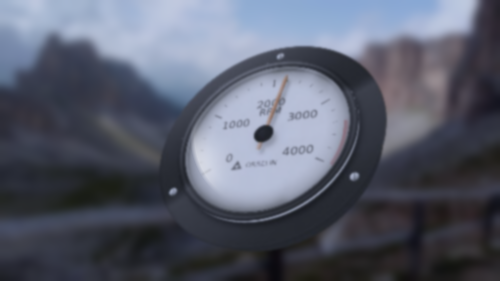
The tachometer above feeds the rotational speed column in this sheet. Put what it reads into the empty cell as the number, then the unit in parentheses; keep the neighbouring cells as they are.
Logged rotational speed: 2200 (rpm)
